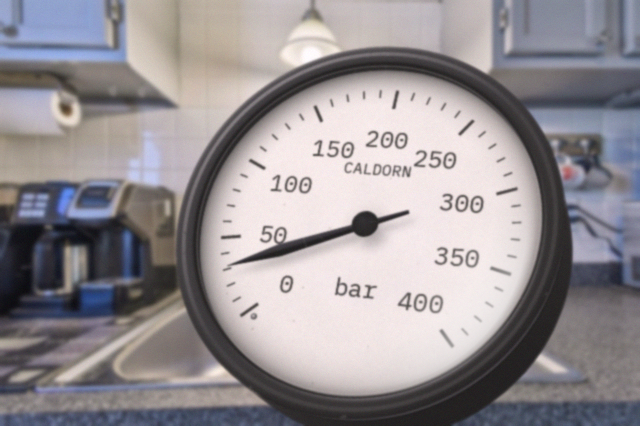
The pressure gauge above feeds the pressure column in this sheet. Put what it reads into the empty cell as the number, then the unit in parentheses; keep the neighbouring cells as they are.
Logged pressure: 30 (bar)
